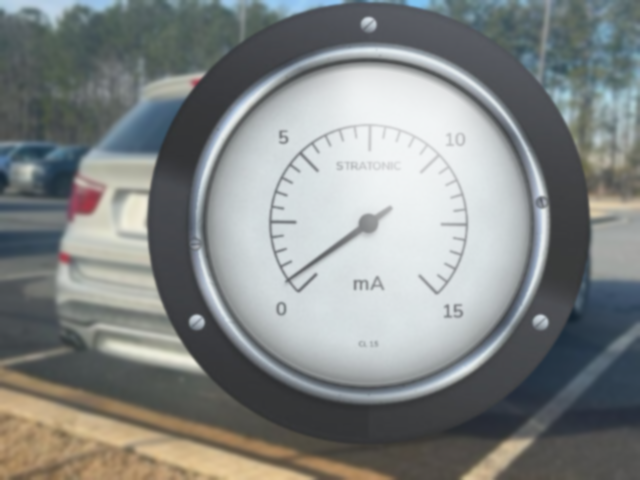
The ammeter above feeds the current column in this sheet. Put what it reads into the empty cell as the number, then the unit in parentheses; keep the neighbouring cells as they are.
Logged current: 0.5 (mA)
